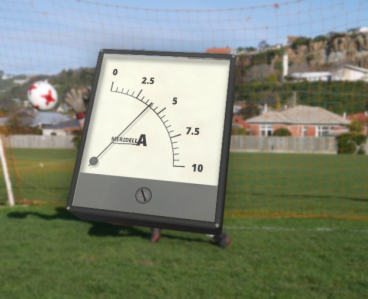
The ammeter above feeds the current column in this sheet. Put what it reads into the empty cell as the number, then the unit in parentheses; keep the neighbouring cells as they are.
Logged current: 4 (A)
